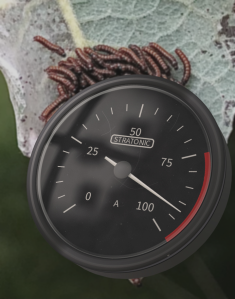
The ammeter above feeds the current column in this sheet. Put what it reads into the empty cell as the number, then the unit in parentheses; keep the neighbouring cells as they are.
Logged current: 92.5 (A)
